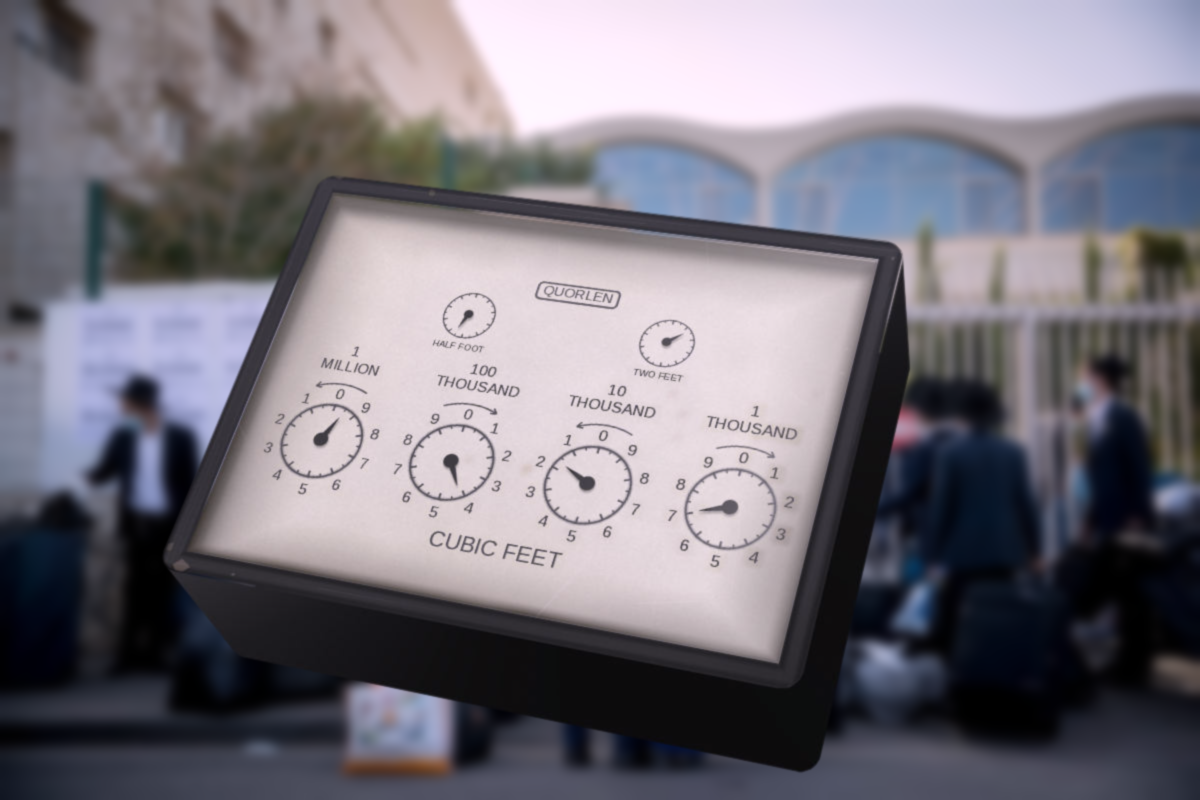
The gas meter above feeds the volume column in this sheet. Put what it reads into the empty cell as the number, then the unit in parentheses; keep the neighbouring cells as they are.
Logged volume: 941700 (ft³)
